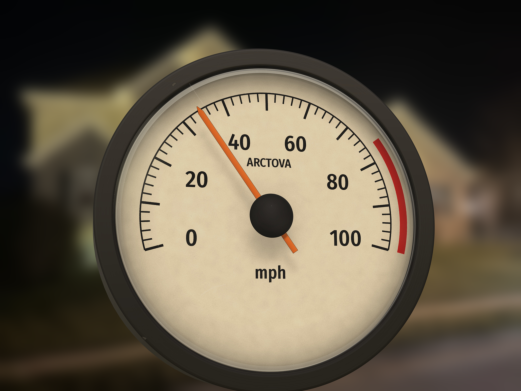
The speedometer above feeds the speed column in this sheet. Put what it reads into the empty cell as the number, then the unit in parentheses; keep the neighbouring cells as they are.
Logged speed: 34 (mph)
